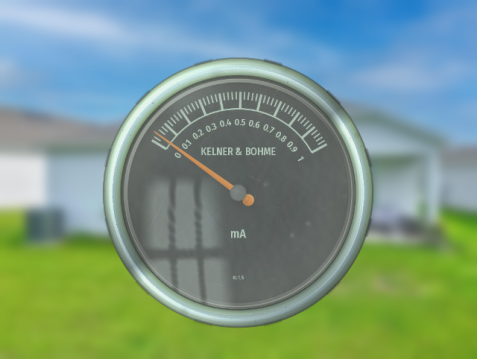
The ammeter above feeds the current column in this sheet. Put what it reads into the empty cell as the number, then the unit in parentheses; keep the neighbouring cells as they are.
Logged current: 0.04 (mA)
